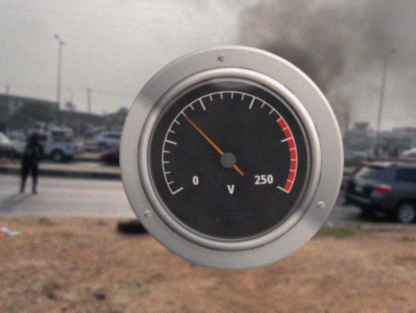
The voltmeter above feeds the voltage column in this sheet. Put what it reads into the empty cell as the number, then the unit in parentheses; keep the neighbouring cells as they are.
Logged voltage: 80 (V)
